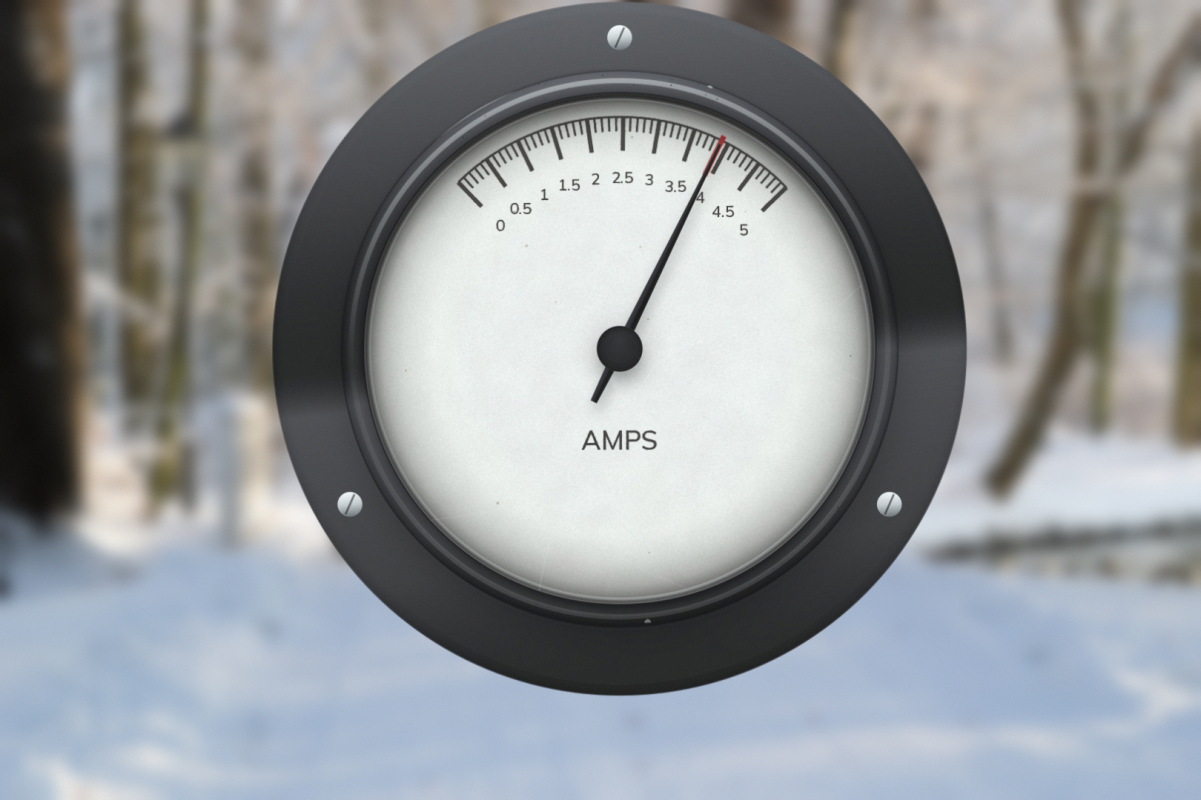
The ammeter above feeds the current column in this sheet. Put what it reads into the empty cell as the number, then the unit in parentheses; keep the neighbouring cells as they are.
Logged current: 3.9 (A)
